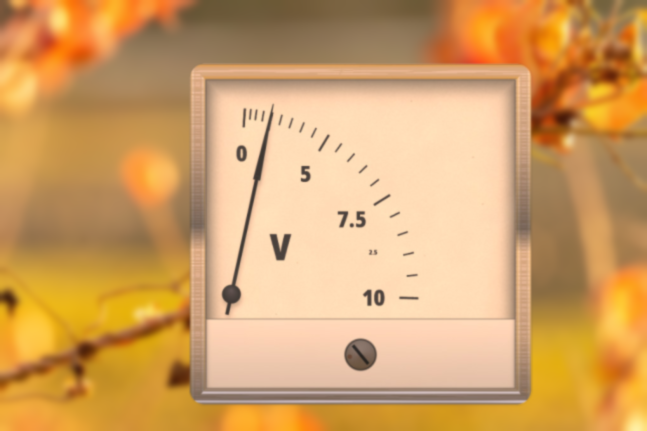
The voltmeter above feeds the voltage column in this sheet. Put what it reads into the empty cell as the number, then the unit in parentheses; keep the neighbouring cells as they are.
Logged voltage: 2.5 (V)
